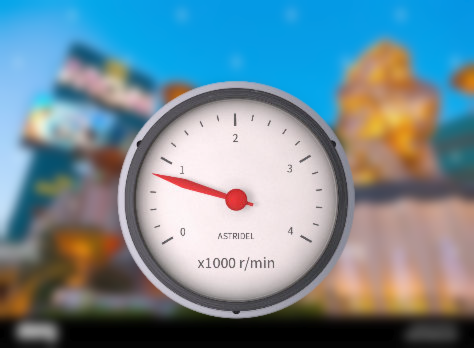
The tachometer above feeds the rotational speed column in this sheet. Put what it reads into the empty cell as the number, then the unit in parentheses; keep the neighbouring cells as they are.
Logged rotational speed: 800 (rpm)
